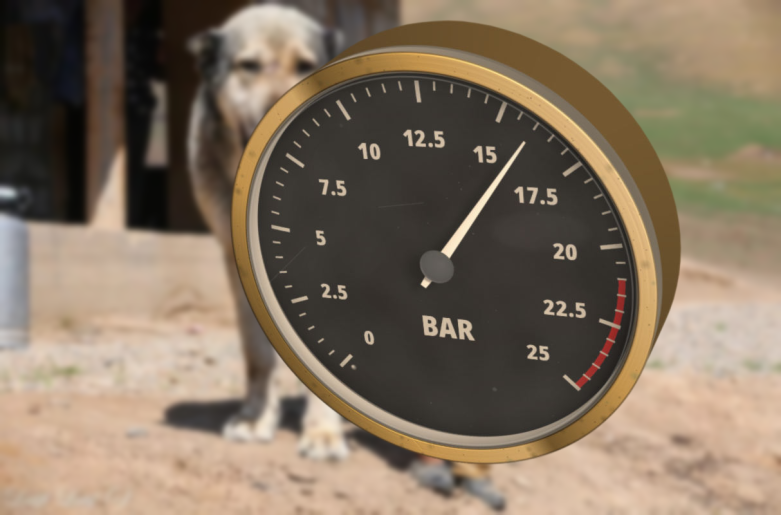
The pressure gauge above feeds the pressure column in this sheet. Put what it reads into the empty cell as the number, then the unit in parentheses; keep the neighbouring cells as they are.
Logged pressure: 16 (bar)
